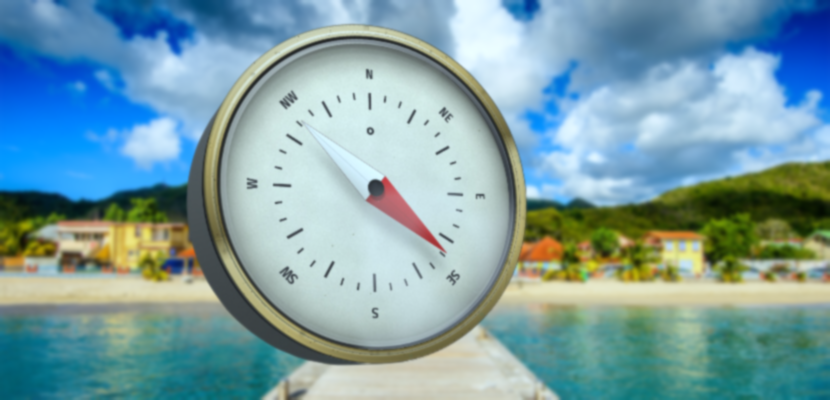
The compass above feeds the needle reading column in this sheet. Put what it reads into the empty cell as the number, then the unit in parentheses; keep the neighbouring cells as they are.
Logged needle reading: 130 (°)
